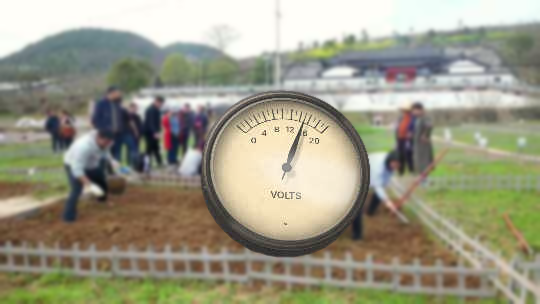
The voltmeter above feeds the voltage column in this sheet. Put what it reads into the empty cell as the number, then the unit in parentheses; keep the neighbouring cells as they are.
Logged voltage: 15 (V)
